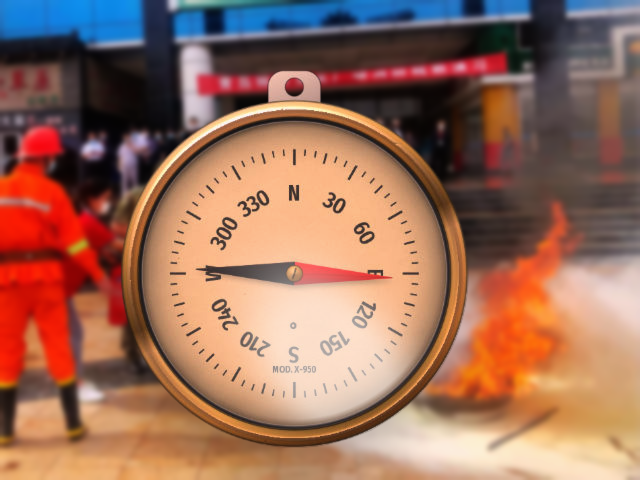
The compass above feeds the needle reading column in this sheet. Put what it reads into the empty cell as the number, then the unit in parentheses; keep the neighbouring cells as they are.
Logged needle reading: 92.5 (°)
